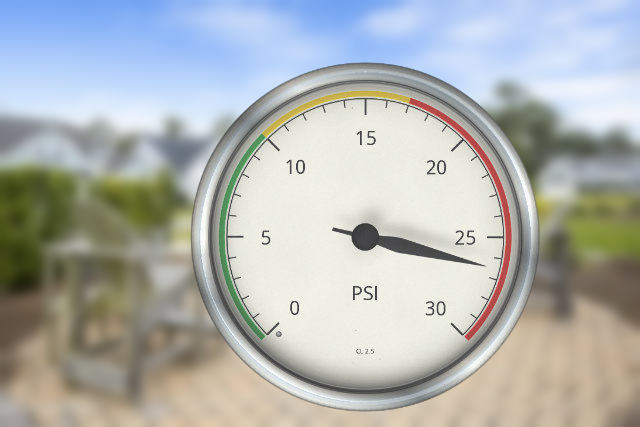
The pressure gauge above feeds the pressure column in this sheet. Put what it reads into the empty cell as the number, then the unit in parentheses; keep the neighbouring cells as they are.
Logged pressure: 26.5 (psi)
